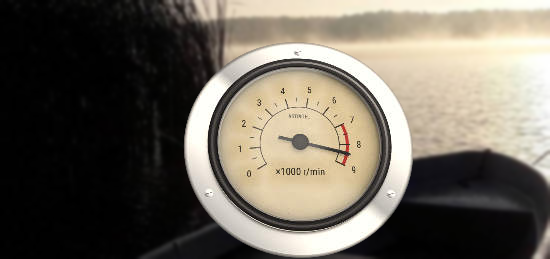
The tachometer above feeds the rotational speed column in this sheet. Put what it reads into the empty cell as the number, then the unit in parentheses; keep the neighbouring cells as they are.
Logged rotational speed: 8500 (rpm)
